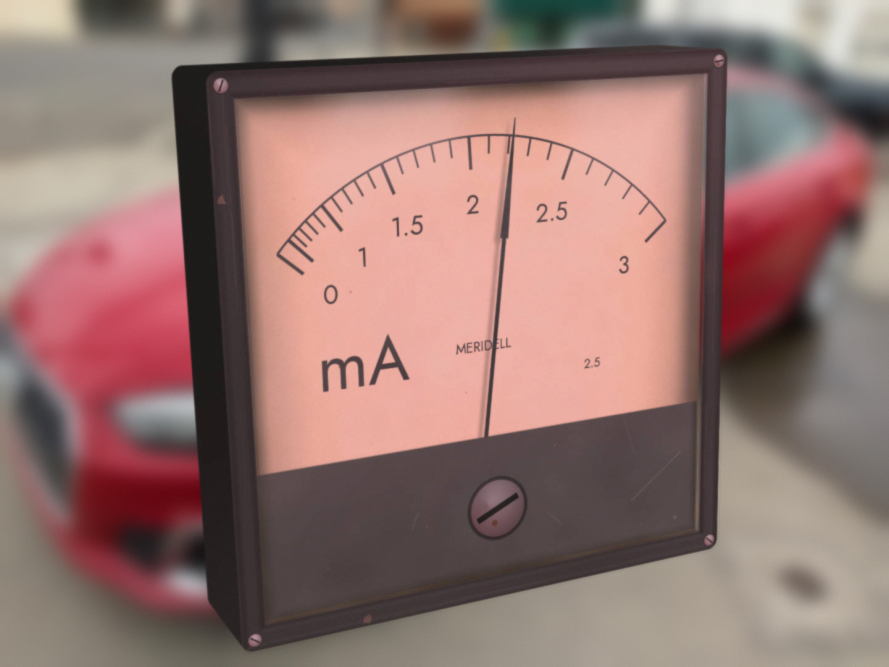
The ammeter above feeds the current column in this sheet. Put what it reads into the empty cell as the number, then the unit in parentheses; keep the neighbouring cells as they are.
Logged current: 2.2 (mA)
